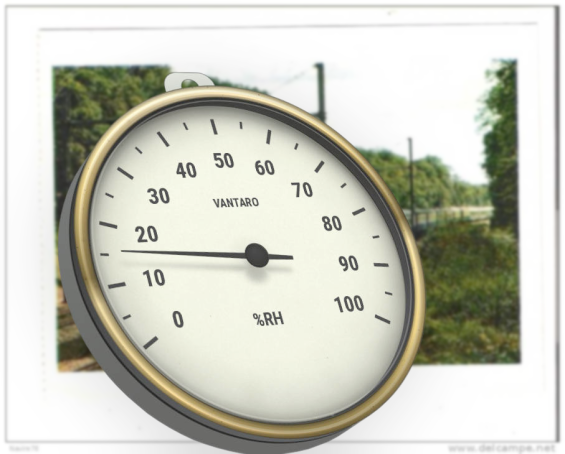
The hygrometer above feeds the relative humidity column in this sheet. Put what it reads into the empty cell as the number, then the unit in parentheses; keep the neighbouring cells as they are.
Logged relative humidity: 15 (%)
